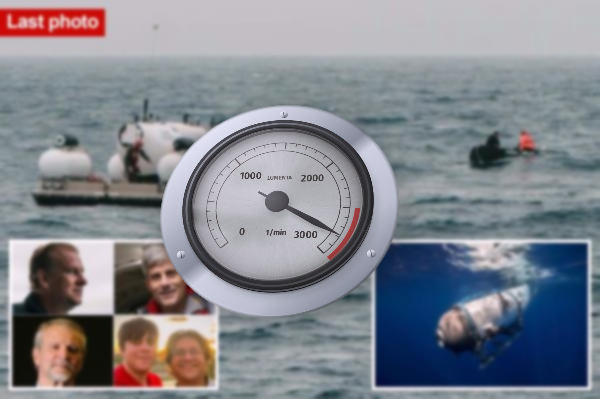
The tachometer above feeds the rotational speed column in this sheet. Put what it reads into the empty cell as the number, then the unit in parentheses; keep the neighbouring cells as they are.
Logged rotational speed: 2800 (rpm)
